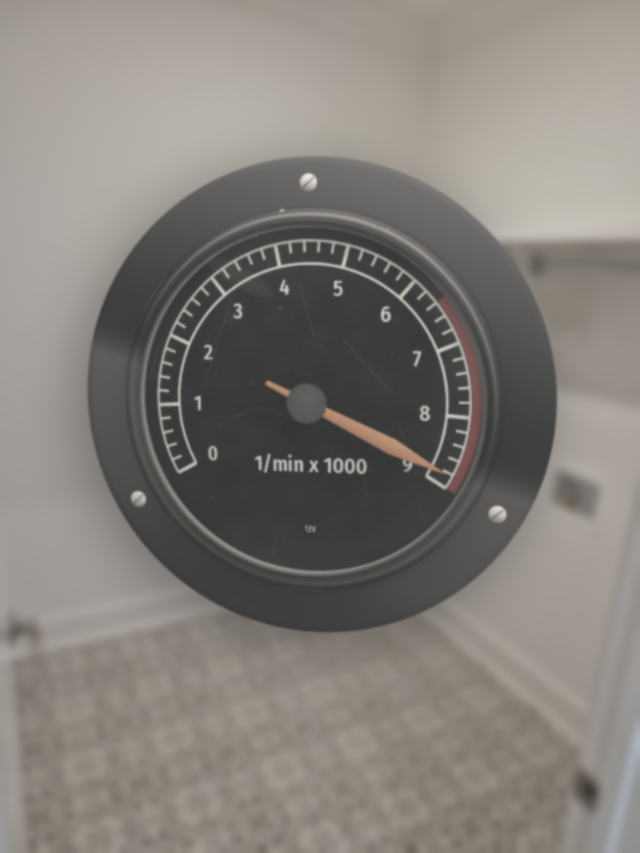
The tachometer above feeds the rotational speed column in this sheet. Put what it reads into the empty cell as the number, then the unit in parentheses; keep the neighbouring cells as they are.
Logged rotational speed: 8800 (rpm)
